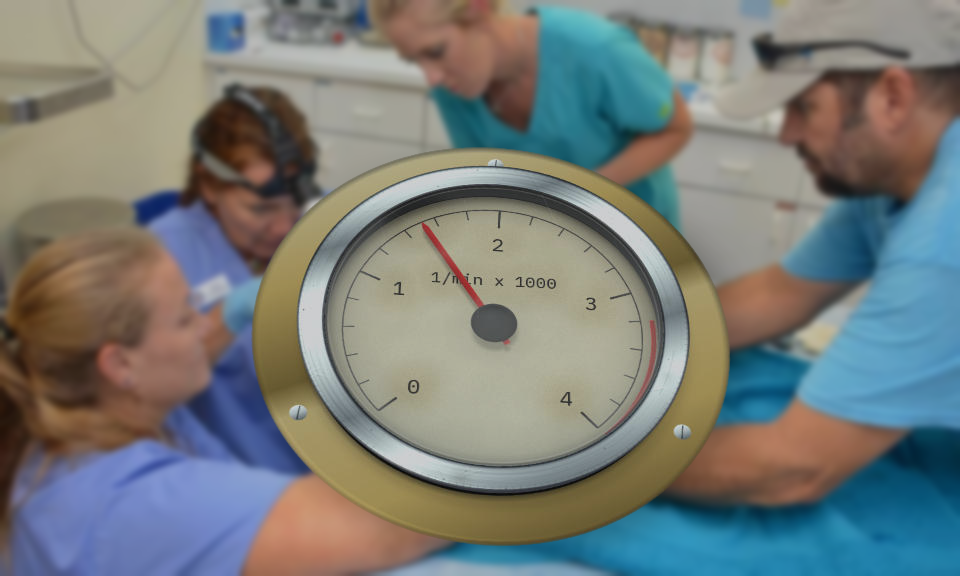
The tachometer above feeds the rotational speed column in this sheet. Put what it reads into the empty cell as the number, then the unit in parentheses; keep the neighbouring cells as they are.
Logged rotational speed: 1500 (rpm)
